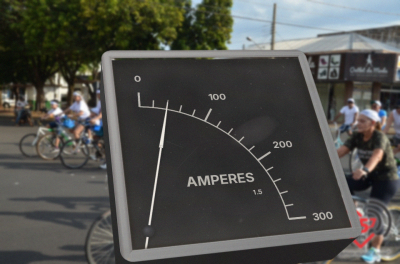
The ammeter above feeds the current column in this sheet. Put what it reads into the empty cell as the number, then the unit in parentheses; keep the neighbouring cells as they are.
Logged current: 40 (A)
